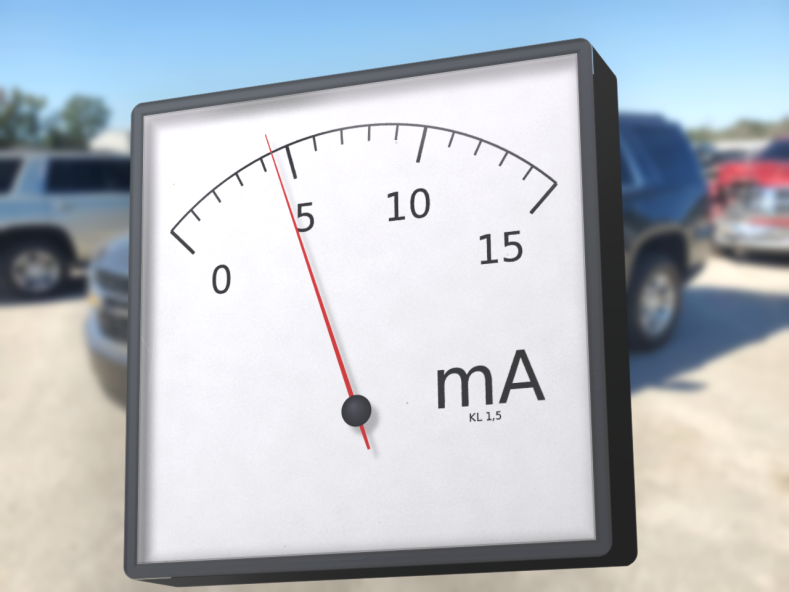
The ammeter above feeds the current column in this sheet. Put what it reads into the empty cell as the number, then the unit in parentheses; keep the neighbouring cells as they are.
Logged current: 4.5 (mA)
